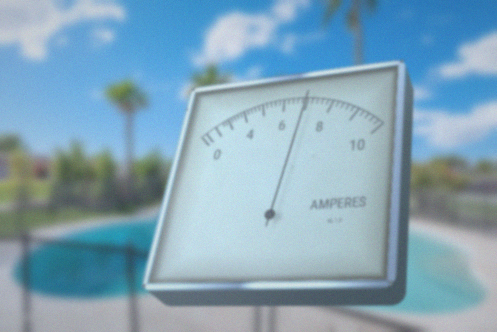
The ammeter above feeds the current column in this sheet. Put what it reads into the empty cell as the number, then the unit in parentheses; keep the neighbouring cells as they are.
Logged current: 7 (A)
